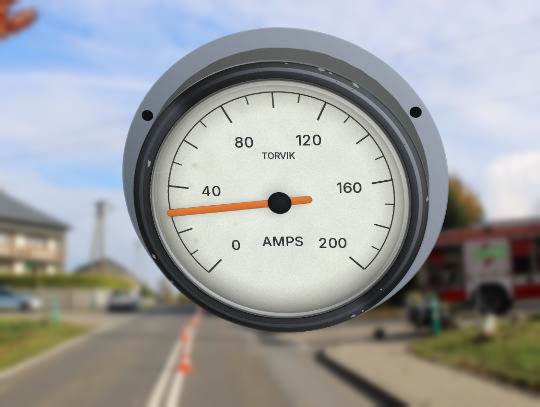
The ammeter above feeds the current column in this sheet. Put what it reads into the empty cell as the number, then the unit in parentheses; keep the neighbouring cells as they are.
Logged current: 30 (A)
